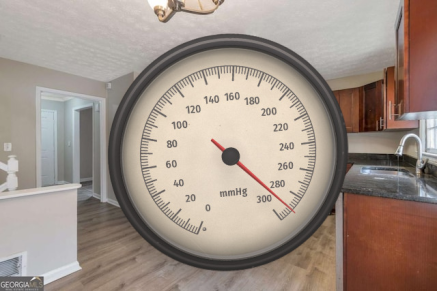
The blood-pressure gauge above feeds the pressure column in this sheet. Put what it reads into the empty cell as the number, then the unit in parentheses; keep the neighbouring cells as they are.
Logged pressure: 290 (mmHg)
